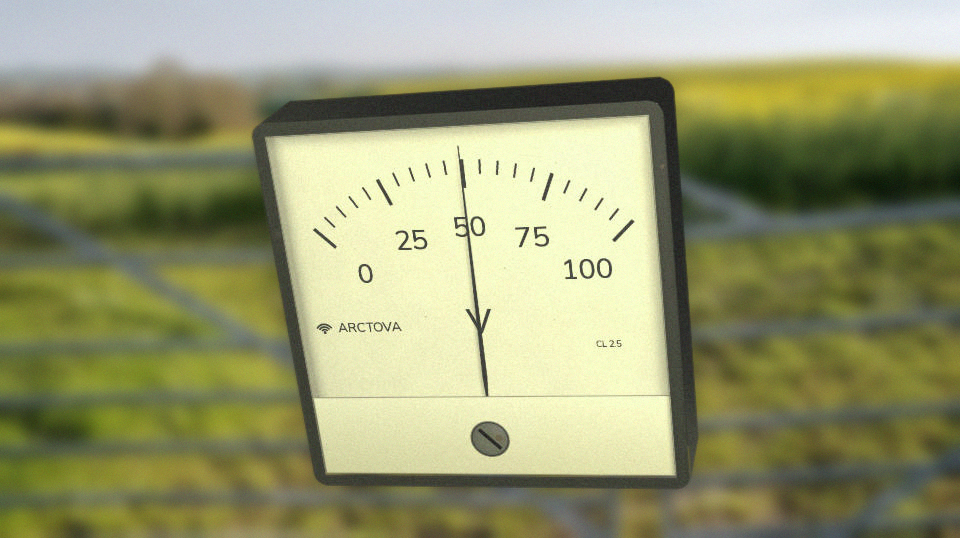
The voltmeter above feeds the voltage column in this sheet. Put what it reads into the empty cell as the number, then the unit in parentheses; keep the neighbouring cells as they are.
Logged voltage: 50 (V)
